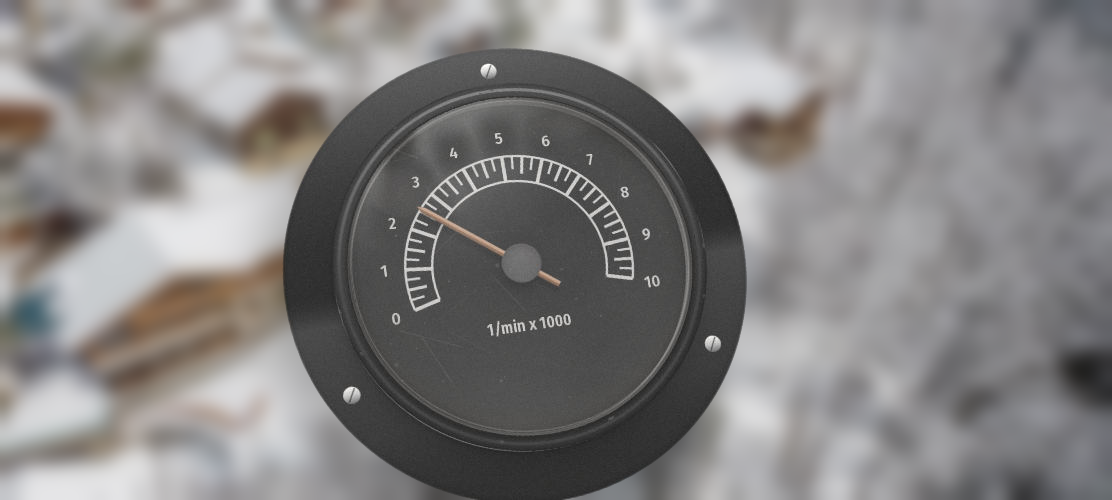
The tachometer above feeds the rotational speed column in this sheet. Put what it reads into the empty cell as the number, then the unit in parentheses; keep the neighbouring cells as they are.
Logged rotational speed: 2500 (rpm)
